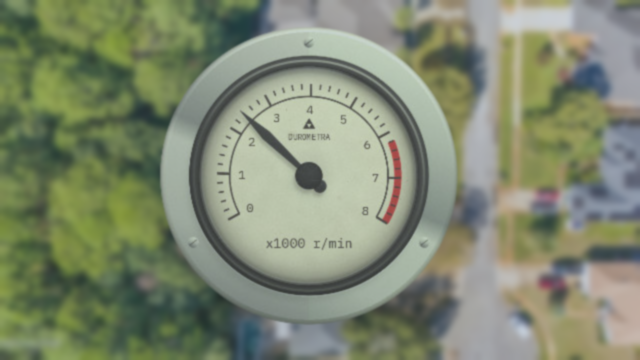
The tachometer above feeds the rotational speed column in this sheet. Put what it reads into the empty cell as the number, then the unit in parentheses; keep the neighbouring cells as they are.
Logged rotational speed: 2400 (rpm)
